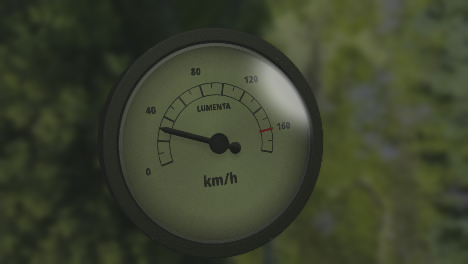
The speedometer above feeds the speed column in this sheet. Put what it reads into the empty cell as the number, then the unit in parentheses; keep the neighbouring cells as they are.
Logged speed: 30 (km/h)
